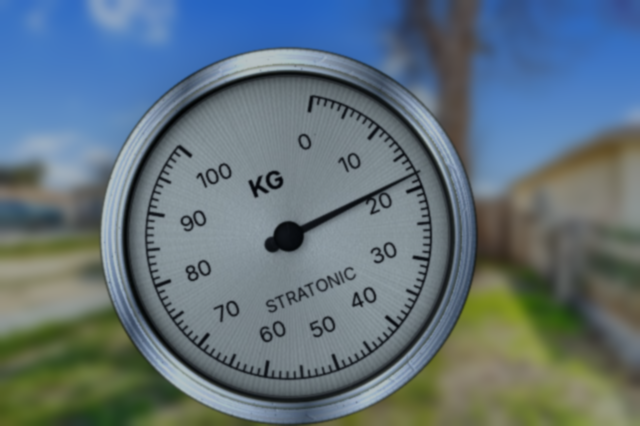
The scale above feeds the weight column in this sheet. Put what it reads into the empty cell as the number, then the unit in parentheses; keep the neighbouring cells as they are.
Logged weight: 18 (kg)
